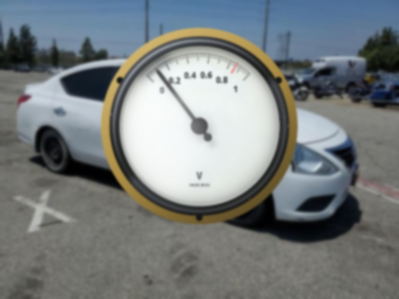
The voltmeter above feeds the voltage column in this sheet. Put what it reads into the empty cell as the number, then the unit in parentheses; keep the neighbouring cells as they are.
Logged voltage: 0.1 (V)
